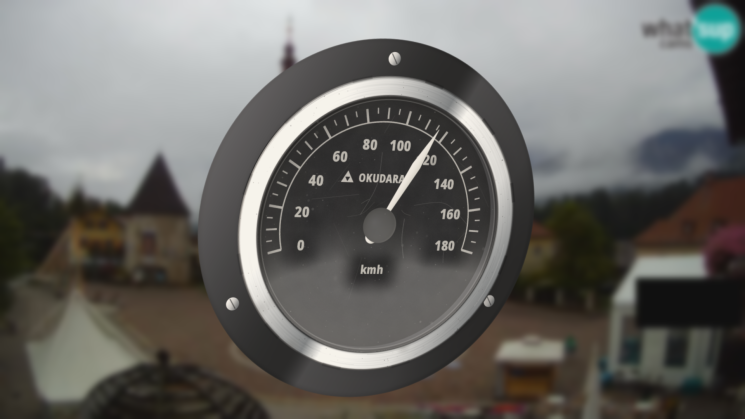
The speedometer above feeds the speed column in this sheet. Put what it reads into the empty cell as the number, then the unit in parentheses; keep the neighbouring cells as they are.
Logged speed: 115 (km/h)
